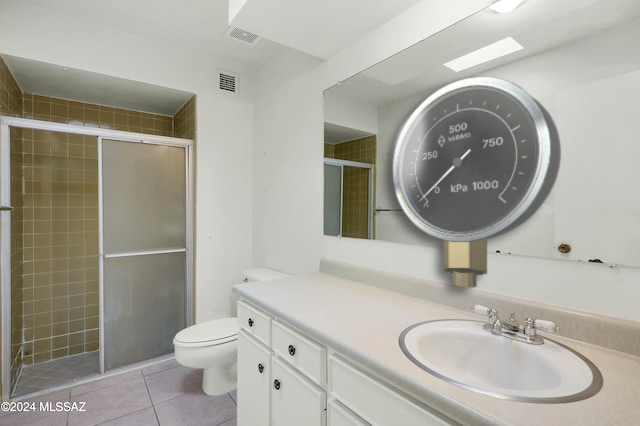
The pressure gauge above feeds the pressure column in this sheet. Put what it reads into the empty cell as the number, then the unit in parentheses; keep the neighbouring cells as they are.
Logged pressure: 25 (kPa)
